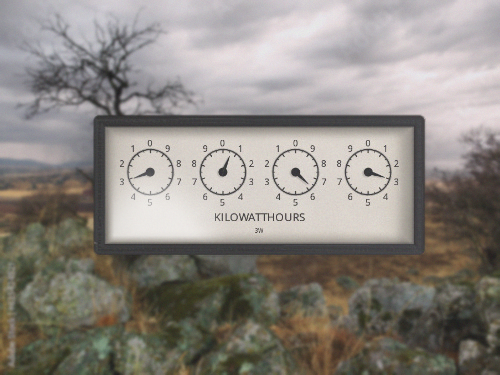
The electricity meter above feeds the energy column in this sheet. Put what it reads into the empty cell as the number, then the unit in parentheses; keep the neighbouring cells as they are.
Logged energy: 3063 (kWh)
